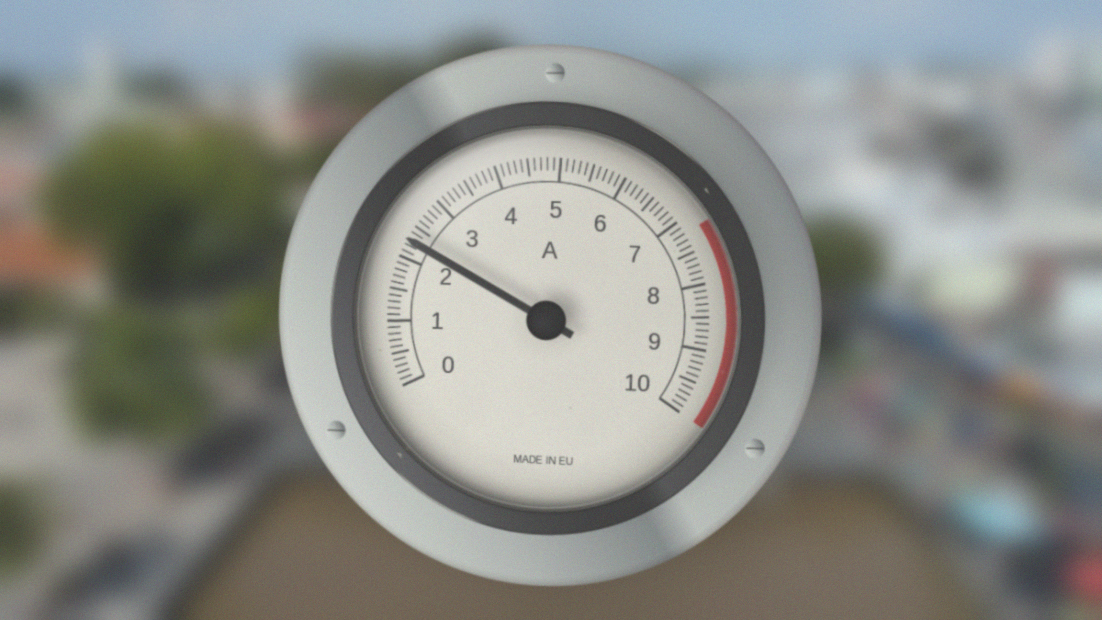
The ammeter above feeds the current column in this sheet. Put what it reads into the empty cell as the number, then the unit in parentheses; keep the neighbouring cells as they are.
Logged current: 2.3 (A)
